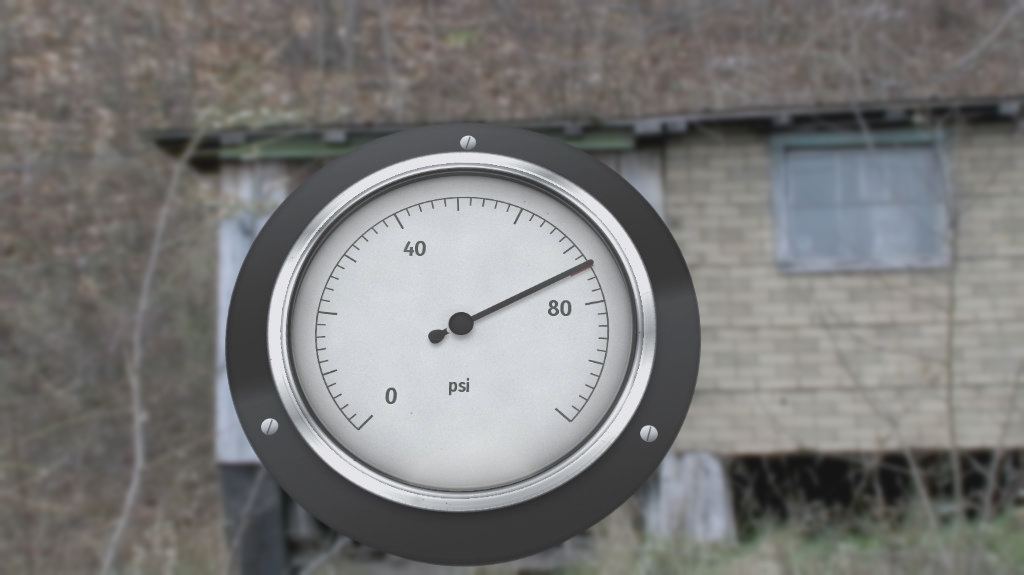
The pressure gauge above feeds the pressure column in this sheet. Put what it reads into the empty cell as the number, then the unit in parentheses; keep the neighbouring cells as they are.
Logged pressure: 74 (psi)
